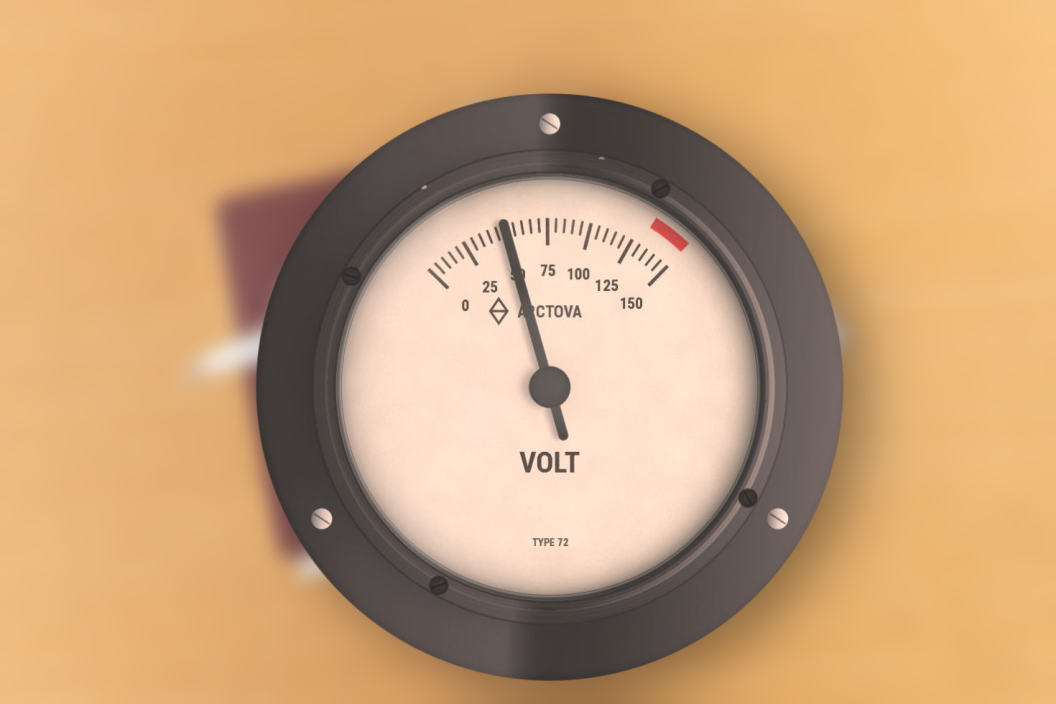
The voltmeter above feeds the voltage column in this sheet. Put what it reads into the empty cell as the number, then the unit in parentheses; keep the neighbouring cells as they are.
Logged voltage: 50 (V)
